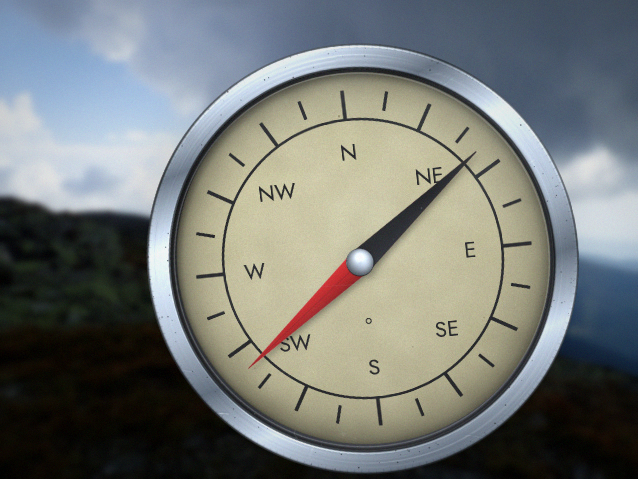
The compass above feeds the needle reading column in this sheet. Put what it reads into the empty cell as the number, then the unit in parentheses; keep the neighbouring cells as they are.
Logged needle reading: 232.5 (°)
